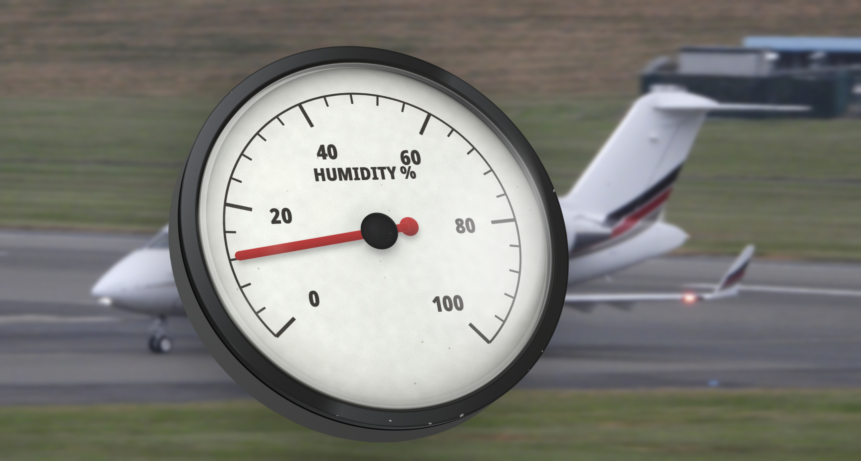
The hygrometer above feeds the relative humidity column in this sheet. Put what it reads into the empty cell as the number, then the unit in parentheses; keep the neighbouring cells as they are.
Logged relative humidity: 12 (%)
